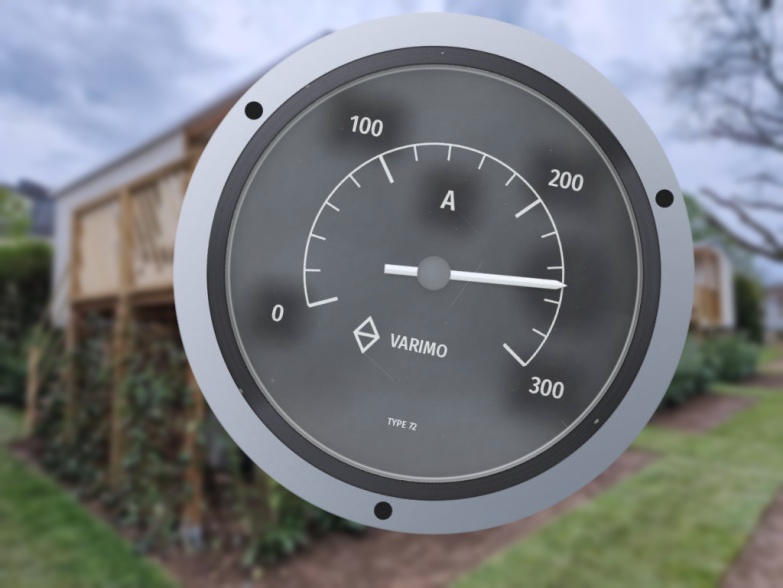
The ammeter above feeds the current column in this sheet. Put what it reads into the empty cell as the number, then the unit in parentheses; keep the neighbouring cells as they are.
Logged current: 250 (A)
